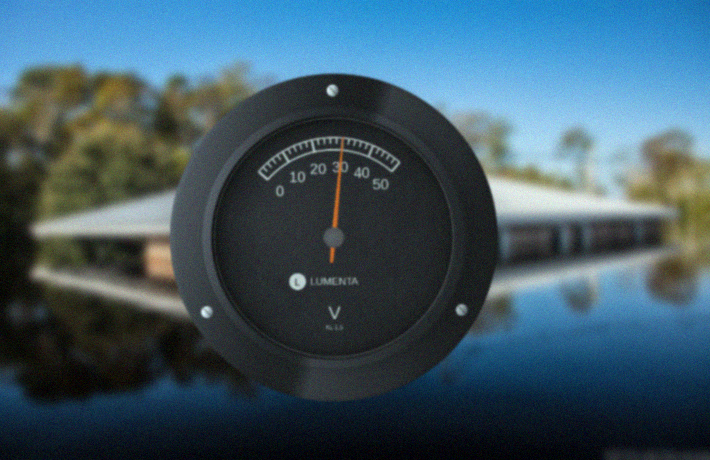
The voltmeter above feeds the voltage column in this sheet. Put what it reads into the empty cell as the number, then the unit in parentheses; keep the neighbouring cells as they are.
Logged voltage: 30 (V)
